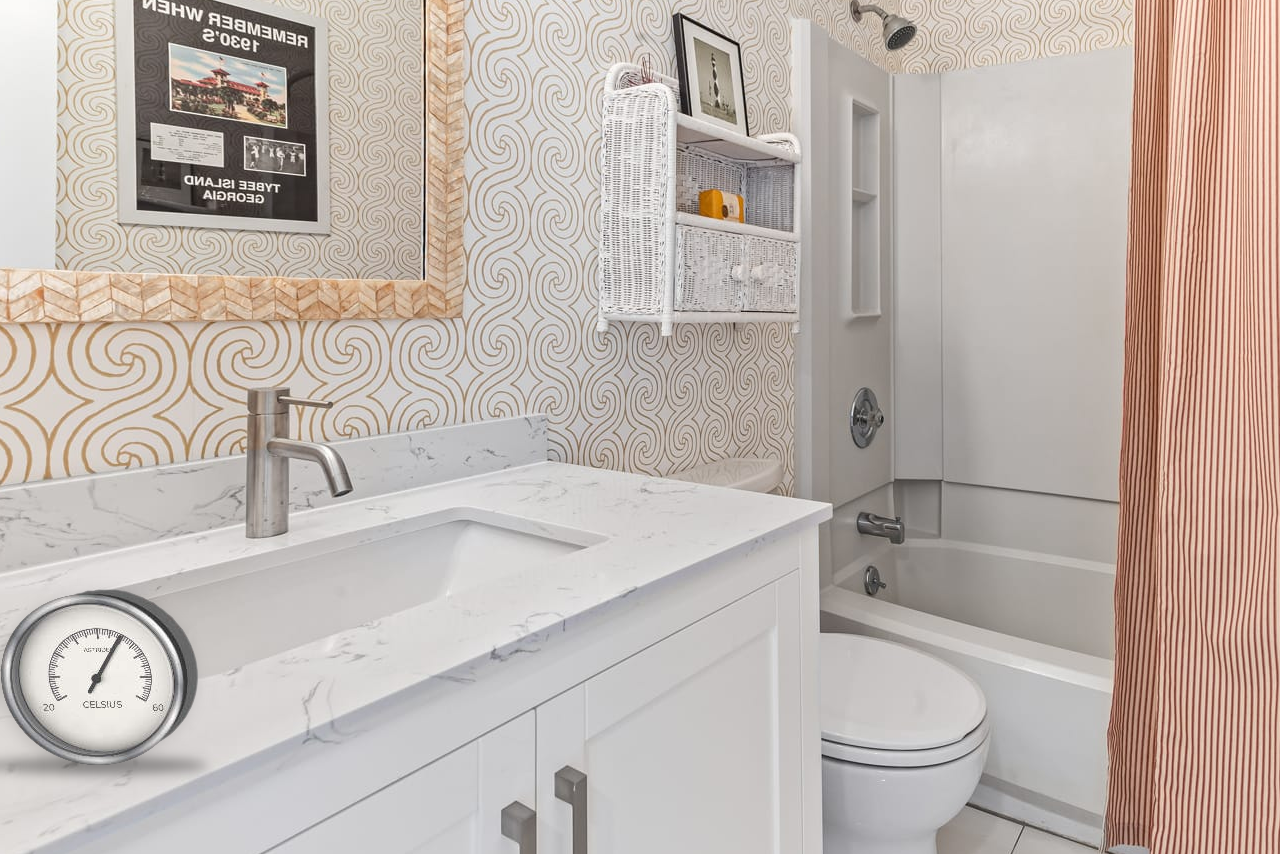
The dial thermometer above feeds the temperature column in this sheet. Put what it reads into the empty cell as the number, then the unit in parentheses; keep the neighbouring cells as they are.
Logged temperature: 30 (°C)
